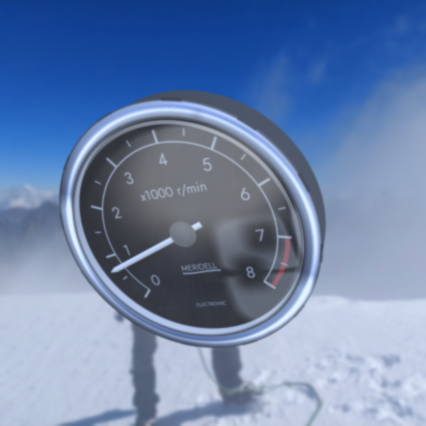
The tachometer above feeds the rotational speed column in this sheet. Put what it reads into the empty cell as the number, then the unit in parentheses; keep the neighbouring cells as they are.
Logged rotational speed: 750 (rpm)
